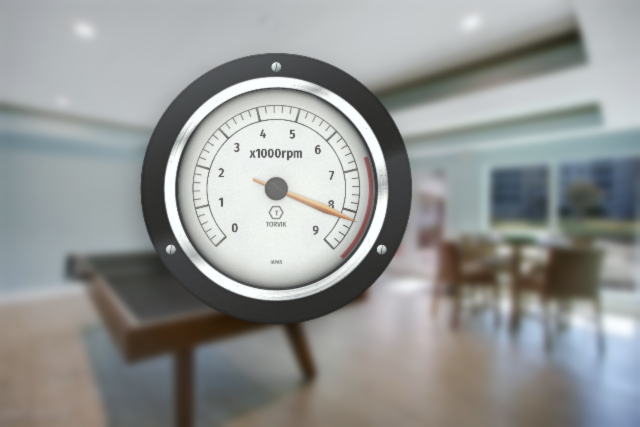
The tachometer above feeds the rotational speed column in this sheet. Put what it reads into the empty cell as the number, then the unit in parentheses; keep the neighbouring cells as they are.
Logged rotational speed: 8200 (rpm)
